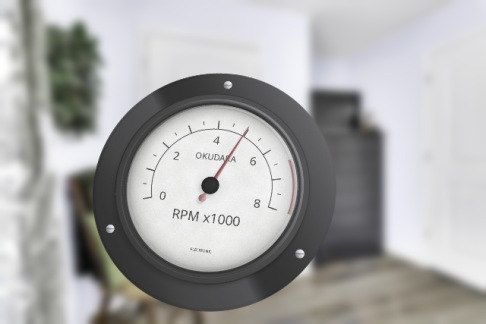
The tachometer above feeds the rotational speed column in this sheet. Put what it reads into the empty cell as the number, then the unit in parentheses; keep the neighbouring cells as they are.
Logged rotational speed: 5000 (rpm)
